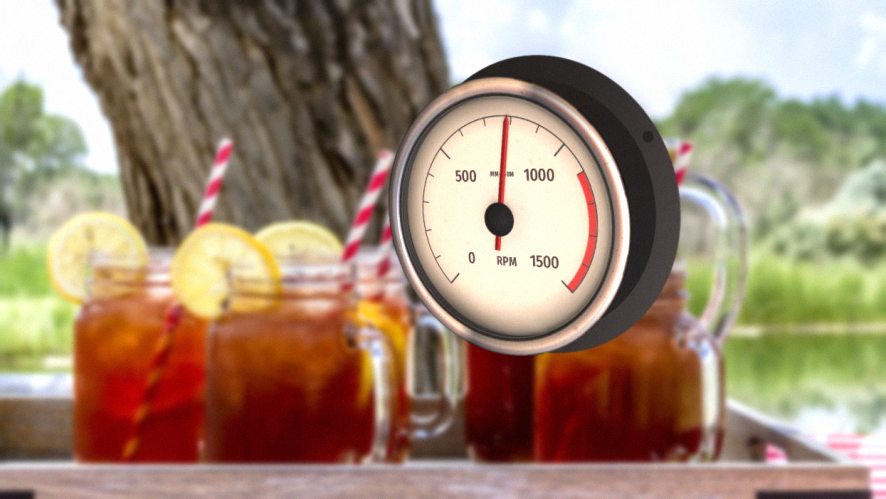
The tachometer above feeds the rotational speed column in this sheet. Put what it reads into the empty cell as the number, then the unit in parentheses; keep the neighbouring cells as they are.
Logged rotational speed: 800 (rpm)
